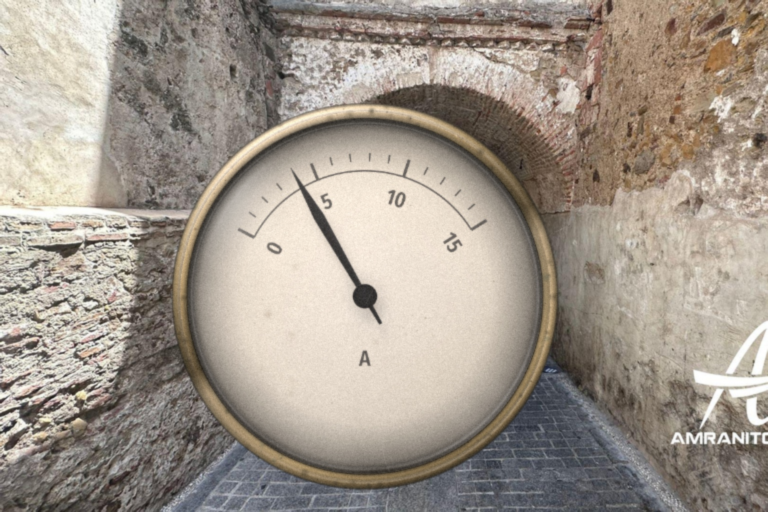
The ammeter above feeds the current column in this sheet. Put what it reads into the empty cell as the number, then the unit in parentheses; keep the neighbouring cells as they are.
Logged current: 4 (A)
